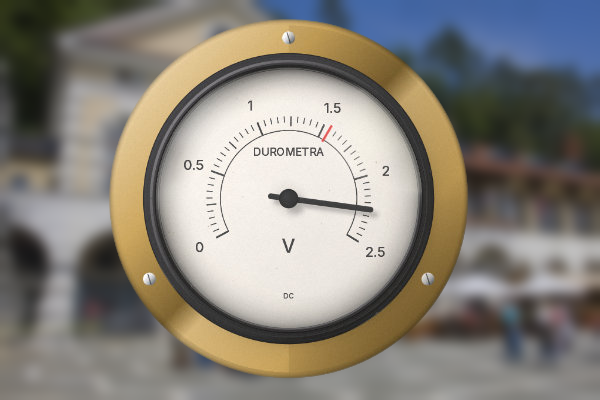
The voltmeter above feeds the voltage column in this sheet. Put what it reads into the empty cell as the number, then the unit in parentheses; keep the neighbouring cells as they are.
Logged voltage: 2.25 (V)
